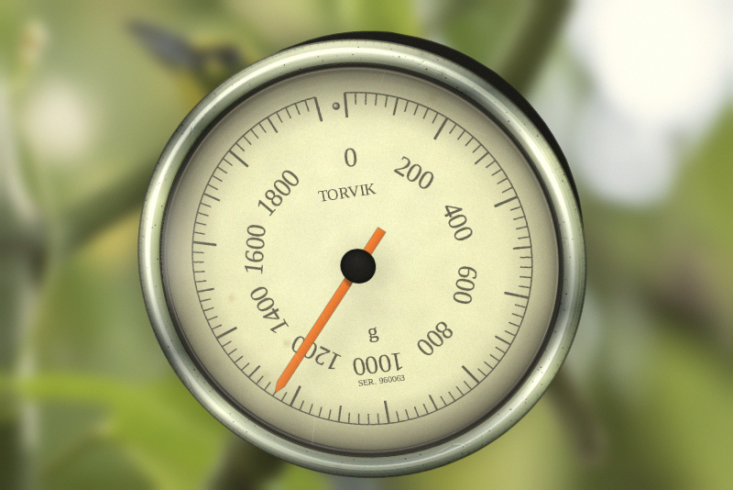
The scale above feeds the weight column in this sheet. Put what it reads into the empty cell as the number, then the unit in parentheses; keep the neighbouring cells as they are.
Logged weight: 1240 (g)
